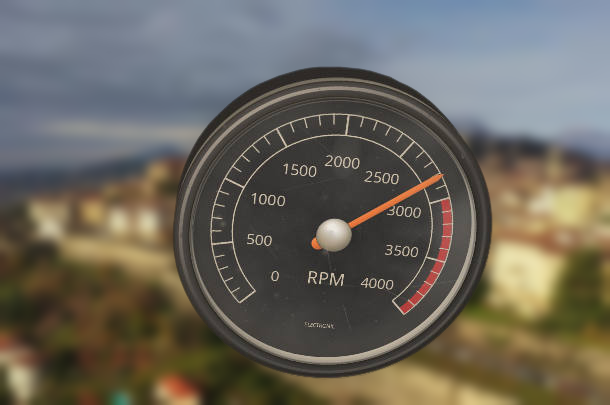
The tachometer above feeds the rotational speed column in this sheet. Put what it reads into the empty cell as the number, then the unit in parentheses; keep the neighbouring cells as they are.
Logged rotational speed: 2800 (rpm)
